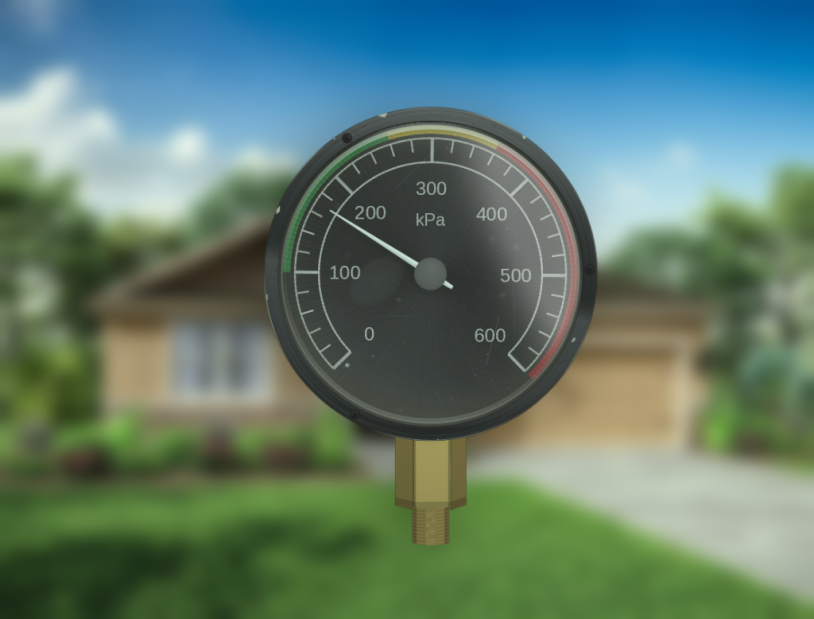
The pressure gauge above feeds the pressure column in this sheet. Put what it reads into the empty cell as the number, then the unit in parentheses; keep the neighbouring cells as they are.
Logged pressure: 170 (kPa)
